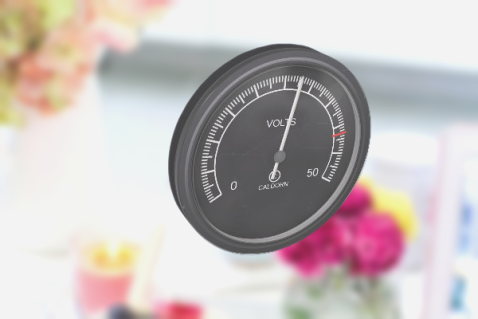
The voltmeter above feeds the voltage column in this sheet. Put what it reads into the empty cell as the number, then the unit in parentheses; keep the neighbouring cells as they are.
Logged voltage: 27.5 (V)
